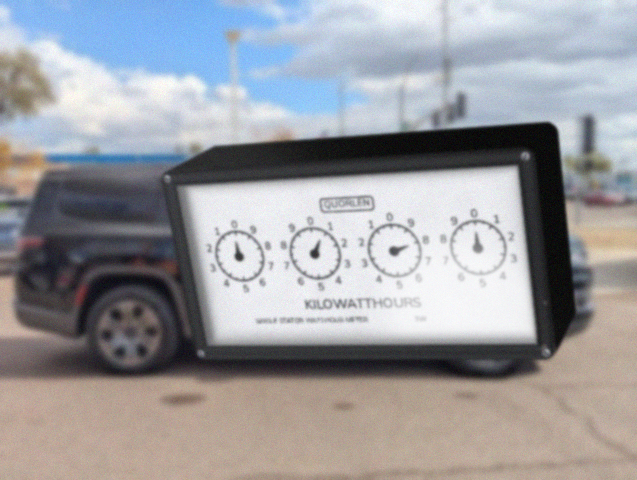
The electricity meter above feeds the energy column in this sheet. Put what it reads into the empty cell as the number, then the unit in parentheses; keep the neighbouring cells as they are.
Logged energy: 80 (kWh)
